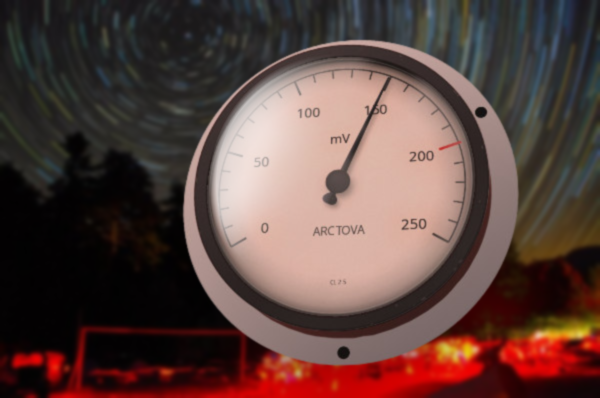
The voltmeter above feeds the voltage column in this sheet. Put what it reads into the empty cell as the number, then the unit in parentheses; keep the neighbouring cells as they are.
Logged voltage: 150 (mV)
